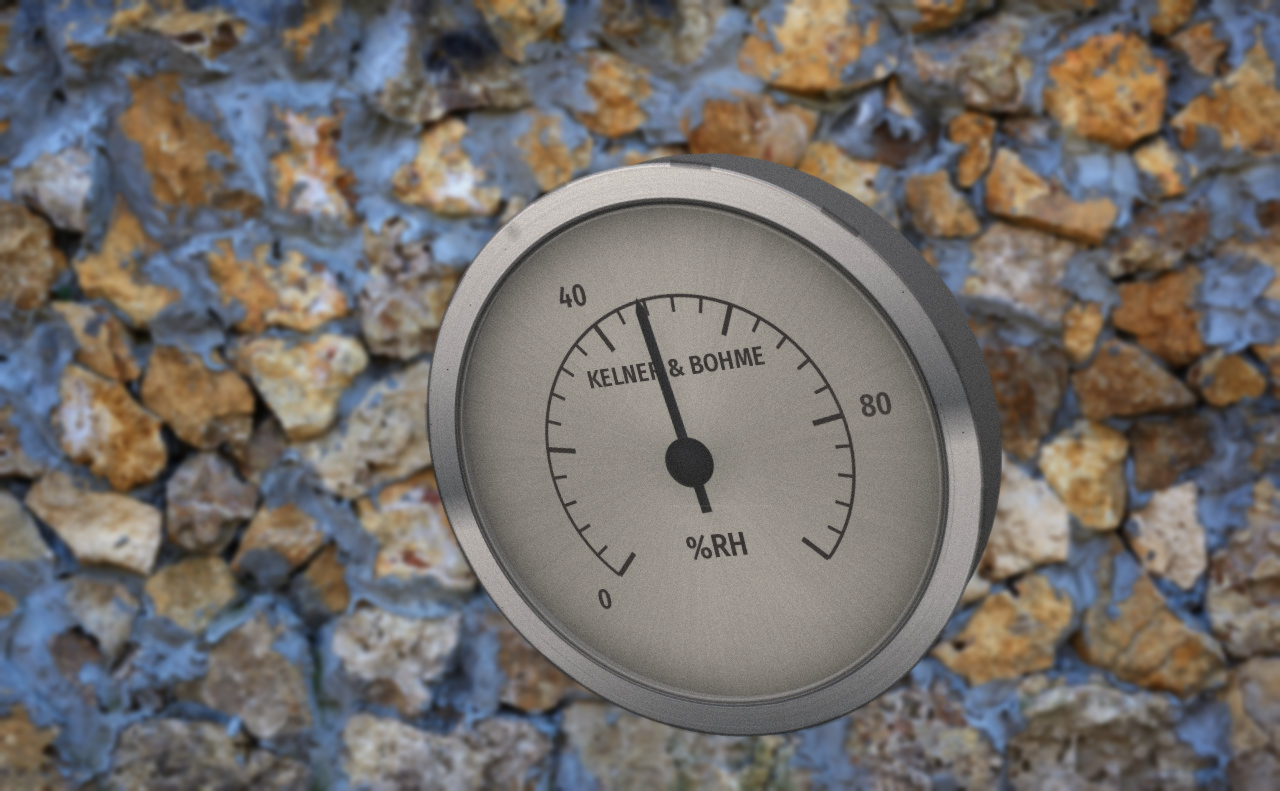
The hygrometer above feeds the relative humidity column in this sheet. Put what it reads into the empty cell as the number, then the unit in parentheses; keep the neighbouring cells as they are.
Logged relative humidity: 48 (%)
